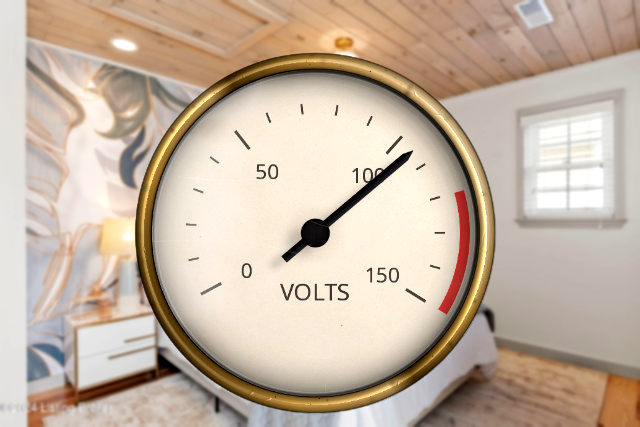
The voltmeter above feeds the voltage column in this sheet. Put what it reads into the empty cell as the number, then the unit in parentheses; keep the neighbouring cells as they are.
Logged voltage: 105 (V)
